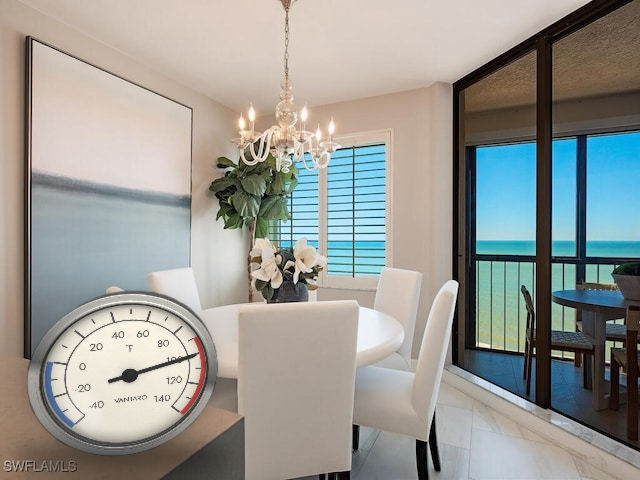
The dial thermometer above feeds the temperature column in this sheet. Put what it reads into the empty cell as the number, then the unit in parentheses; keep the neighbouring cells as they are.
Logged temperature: 100 (°F)
